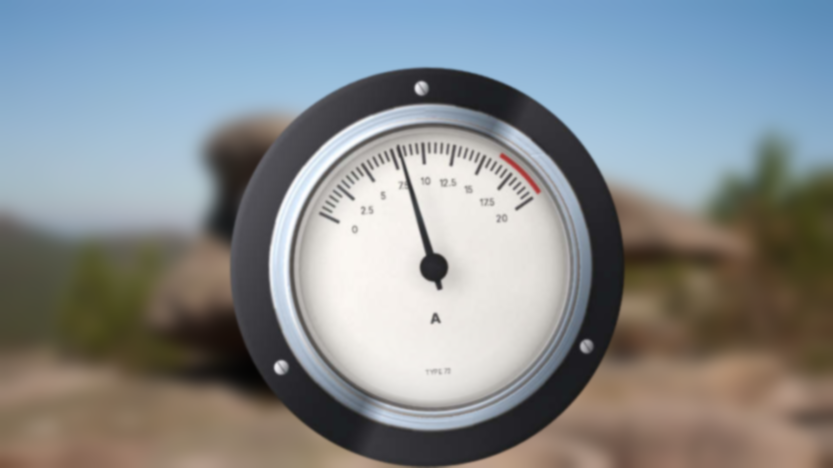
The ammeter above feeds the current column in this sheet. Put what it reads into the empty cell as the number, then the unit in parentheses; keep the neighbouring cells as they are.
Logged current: 8 (A)
